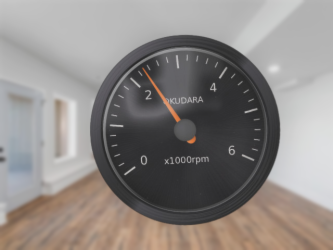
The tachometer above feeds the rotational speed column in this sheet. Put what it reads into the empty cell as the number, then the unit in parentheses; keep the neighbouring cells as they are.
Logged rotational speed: 2300 (rpm)
